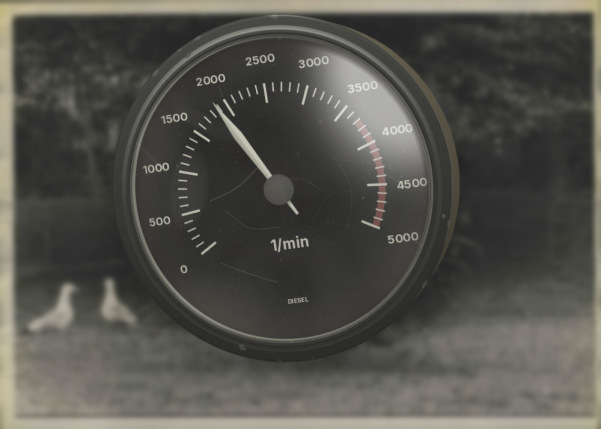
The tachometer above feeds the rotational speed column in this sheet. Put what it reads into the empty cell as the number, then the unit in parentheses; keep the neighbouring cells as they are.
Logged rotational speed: 1900 (rpm)
